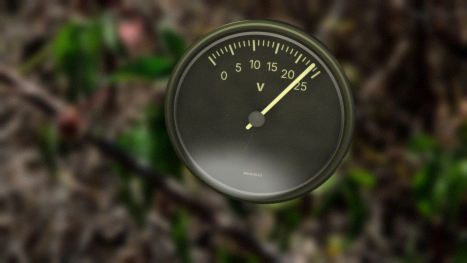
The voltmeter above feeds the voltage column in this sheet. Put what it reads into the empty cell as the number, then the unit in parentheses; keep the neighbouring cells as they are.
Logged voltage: 23 (V)
